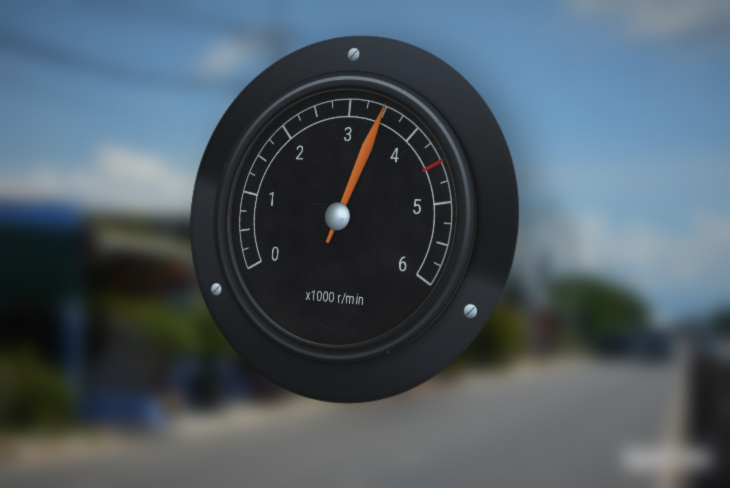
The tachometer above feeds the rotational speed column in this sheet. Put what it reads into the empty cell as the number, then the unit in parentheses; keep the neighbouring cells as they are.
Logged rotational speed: 3500 (rpm)
